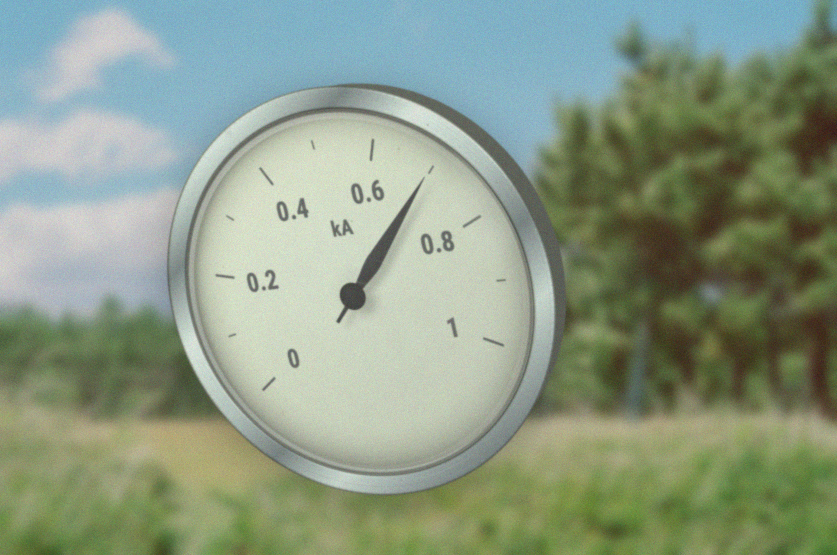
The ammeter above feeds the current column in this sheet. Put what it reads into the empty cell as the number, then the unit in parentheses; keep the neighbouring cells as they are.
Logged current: 0.7 (kA)
